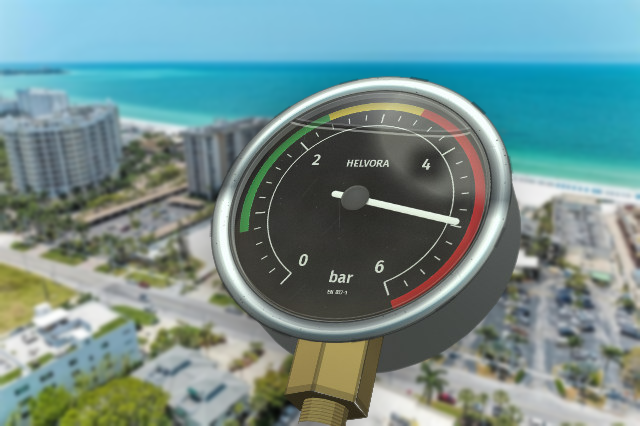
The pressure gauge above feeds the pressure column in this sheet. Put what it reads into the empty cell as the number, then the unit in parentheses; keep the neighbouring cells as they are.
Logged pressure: 5 (bar)
